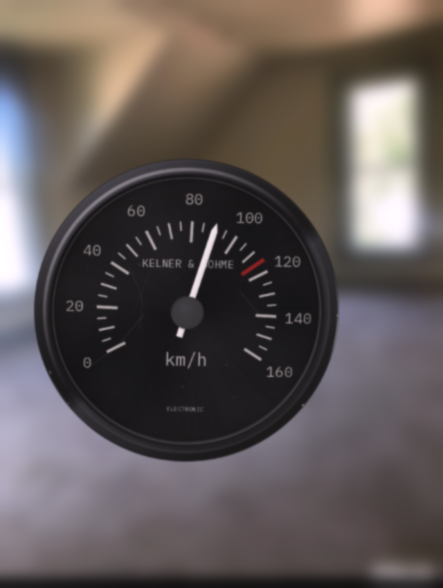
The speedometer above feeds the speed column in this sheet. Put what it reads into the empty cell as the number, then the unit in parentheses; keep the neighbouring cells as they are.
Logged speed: 90 (km/h)
